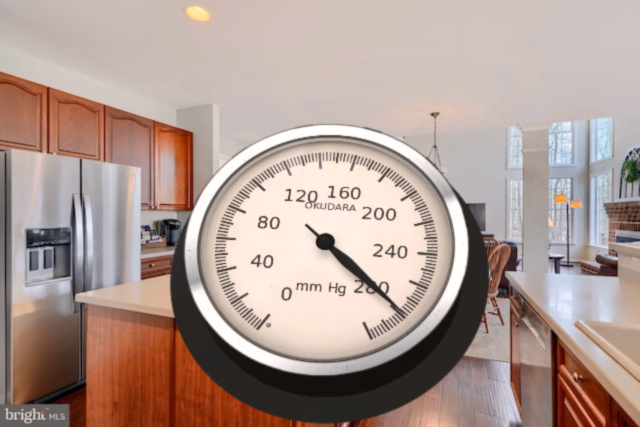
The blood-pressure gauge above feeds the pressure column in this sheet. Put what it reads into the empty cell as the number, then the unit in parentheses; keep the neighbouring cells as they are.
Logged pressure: 280 (mmHg)
